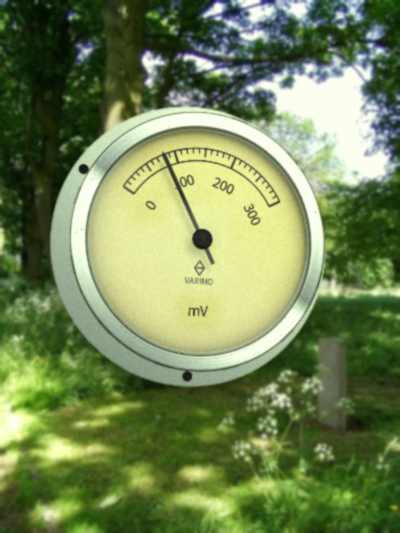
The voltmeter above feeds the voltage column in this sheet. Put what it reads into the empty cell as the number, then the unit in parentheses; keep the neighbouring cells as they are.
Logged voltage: 80 (mV)
